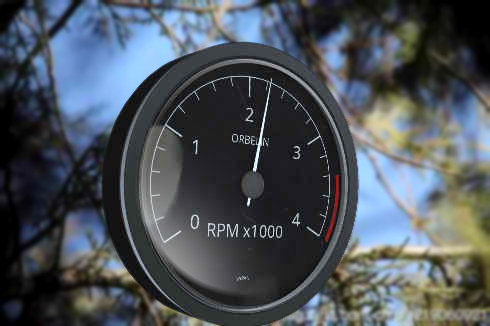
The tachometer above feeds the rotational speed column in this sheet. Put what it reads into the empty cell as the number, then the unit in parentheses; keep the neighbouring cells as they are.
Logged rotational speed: 2200 (rpm)
